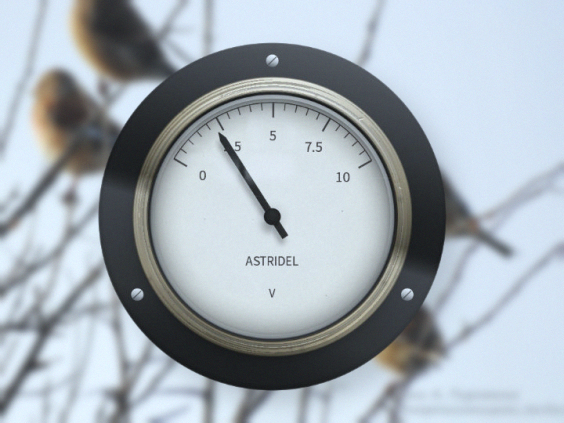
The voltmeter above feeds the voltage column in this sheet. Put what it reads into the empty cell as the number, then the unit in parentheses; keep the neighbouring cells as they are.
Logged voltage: 2.25 (V)
